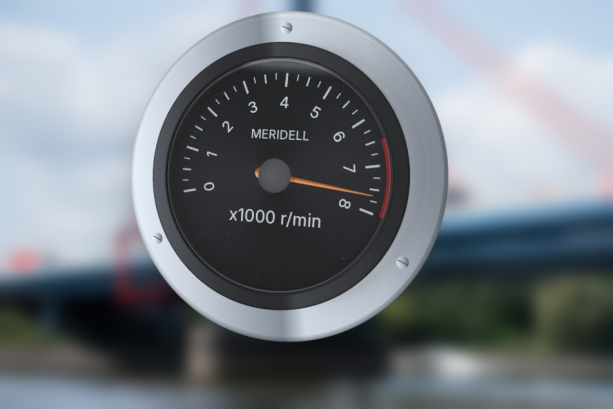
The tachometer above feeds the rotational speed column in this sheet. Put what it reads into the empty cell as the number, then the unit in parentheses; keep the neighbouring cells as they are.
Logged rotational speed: 7625 (rpm)
